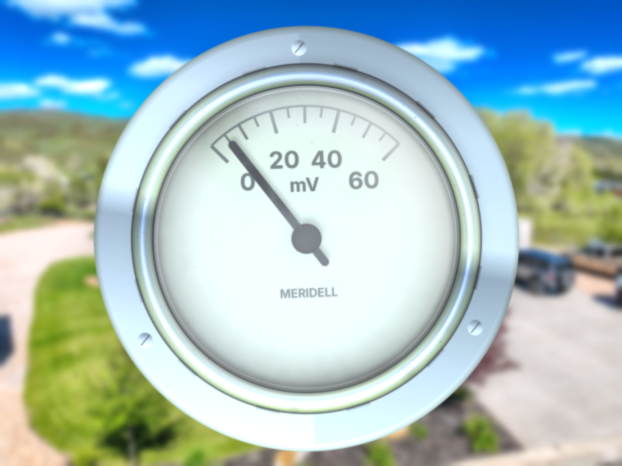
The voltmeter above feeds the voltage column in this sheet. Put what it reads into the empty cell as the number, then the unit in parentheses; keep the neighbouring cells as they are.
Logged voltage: 5 (mV)
